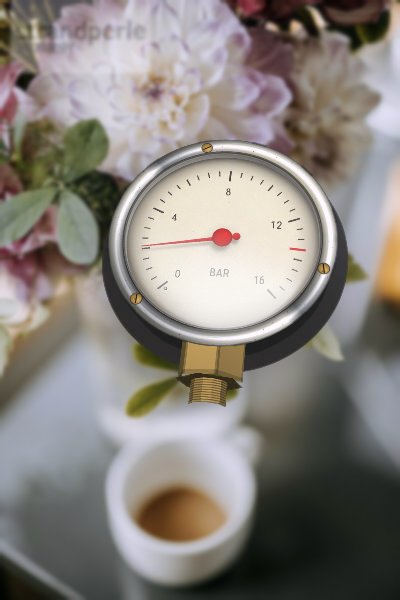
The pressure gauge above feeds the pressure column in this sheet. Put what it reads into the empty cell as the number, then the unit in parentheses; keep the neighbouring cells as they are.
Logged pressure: 2 (bar)
